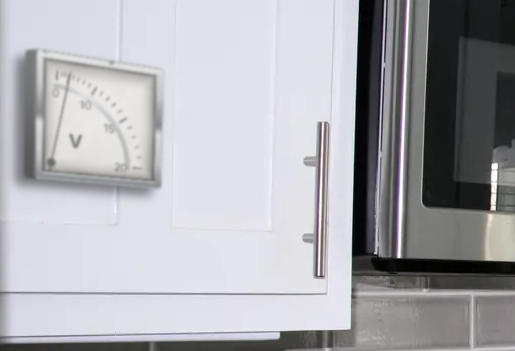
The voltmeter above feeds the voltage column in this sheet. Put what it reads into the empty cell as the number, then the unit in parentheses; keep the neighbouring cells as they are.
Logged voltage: 5 (V)
